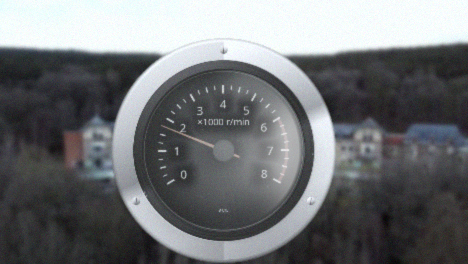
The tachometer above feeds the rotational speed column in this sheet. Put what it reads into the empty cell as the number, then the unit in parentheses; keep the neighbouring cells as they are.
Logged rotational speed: 1750 (rpm)
